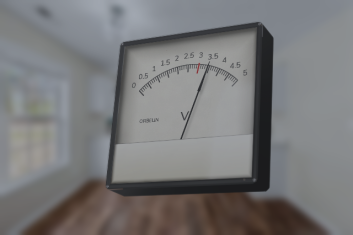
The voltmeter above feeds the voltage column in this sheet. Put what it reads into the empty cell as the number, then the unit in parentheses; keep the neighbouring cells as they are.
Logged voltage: 3.5 (V)
